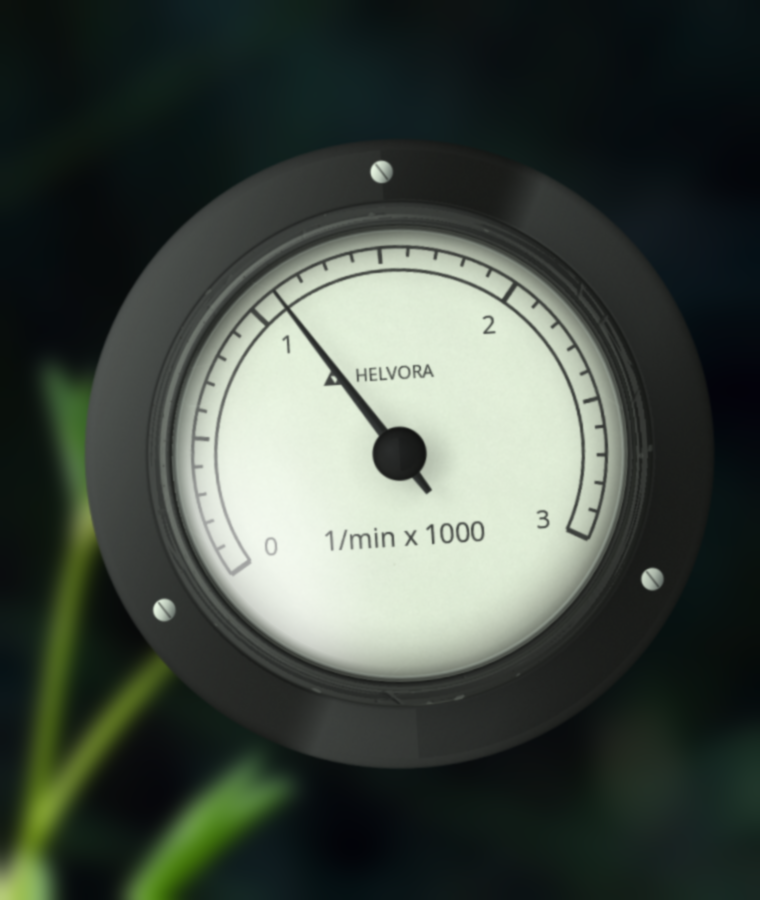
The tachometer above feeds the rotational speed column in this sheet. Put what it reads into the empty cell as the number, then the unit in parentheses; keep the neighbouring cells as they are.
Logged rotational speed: 1100 (rpm)
